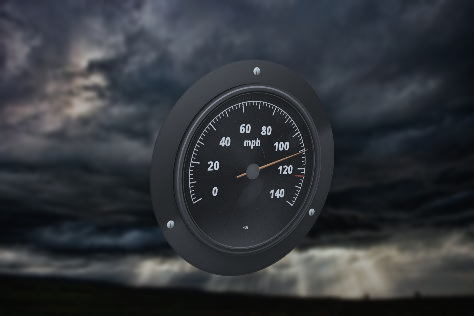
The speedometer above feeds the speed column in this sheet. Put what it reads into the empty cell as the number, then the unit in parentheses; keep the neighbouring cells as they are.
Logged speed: 110 (mph)
